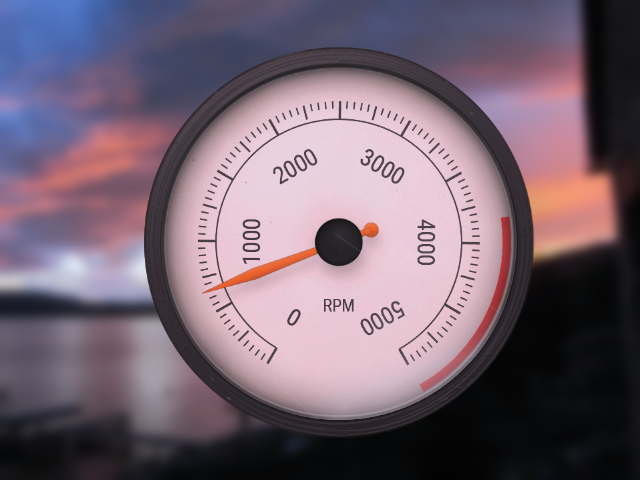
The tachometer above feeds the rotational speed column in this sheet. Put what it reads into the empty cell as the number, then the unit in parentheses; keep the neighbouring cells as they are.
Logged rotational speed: 650 (rpm)
